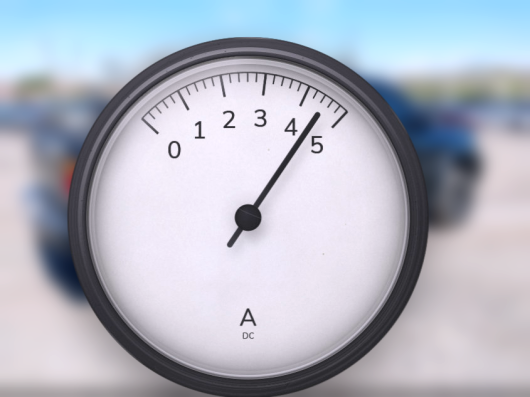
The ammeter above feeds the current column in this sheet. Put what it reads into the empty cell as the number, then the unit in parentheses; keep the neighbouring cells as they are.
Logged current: 4.5 (A)
